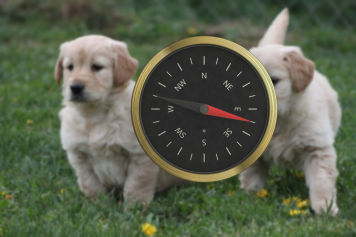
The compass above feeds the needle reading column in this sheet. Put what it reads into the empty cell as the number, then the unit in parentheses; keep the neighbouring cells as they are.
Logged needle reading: 105 (°)
